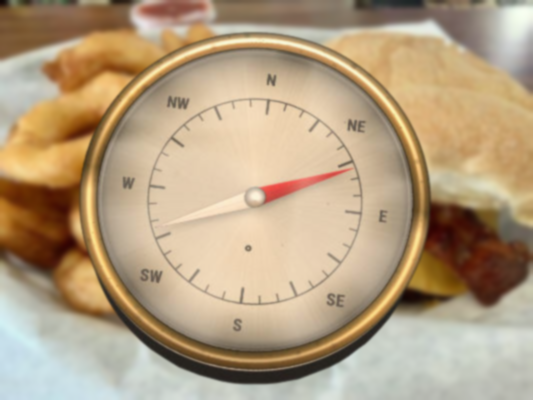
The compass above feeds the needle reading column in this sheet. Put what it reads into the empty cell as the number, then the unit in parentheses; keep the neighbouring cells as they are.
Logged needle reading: 65 (°)
